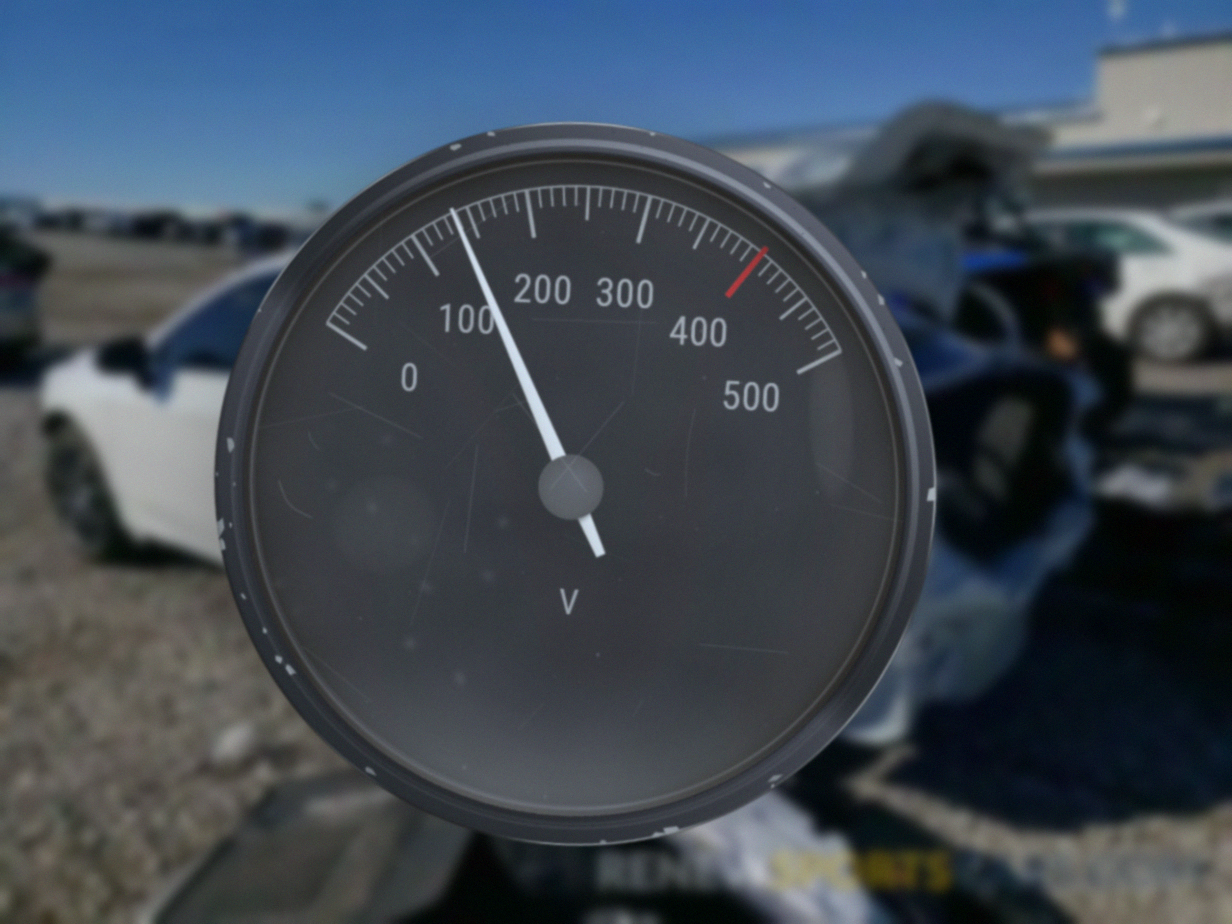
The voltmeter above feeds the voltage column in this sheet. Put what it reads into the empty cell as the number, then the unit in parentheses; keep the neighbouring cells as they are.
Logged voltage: 140 (V)
